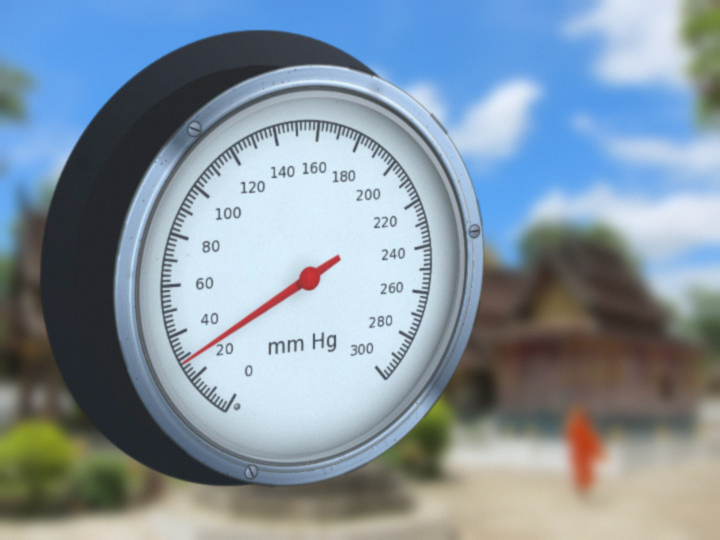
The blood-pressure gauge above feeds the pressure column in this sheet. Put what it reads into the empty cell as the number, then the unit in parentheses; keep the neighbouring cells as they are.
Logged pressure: 30 (mmHg)
